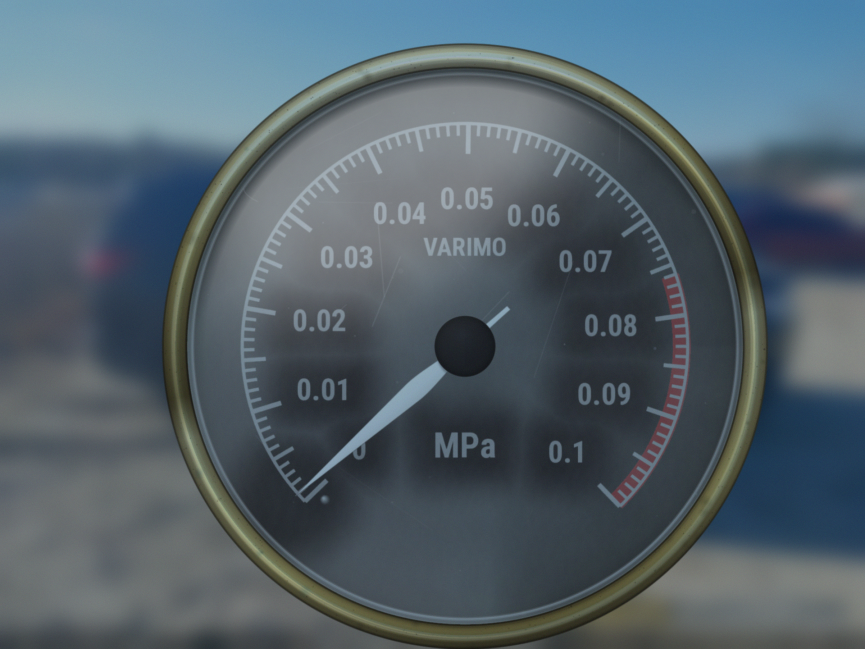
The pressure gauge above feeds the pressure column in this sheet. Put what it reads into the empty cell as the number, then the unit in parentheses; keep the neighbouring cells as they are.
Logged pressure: 0.001 (MPa)
